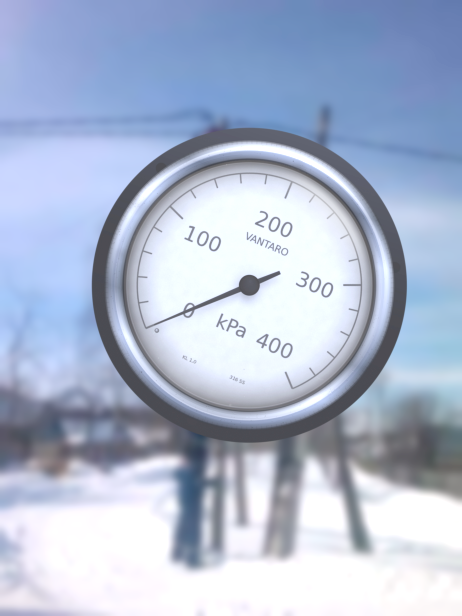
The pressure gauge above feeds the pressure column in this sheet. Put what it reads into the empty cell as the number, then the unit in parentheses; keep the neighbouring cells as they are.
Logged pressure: 0 (kPa)
